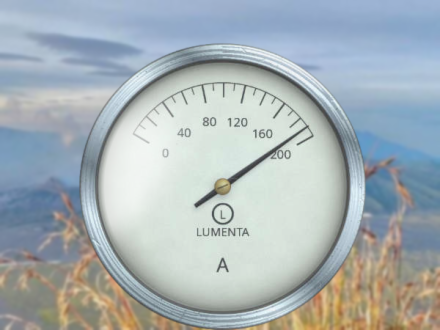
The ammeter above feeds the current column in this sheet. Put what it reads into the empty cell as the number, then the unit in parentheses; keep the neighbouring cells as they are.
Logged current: 190 (A)
